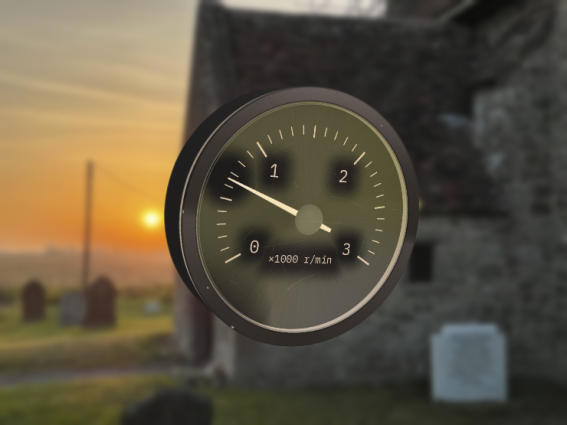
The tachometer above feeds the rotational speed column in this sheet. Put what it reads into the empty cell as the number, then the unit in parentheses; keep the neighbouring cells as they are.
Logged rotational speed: 650 (rpm)
